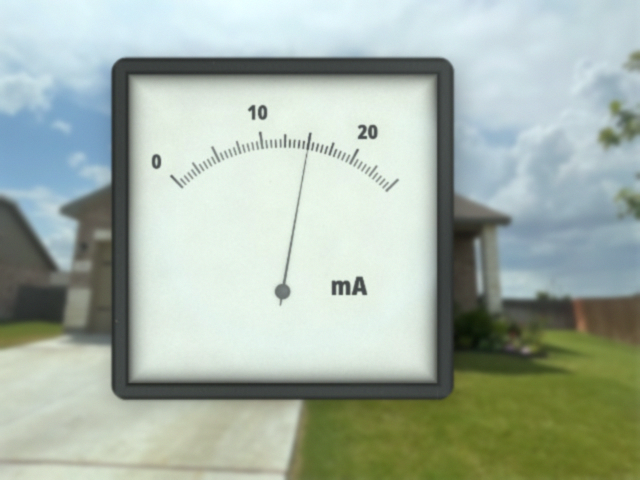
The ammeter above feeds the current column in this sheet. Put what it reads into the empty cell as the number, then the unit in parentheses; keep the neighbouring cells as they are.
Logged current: 15 (mA)
